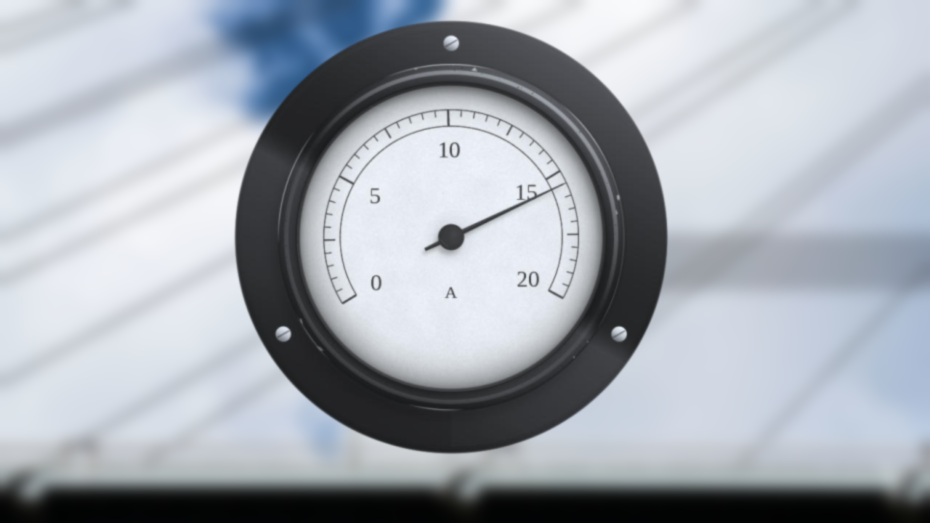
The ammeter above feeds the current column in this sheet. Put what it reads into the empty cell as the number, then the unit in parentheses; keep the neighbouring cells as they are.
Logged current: 15.5 (A)
